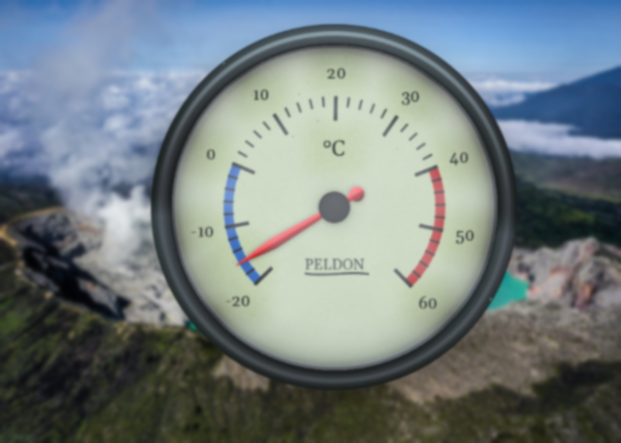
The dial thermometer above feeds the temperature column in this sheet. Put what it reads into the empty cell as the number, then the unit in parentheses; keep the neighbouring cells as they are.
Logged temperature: -16 (°C)
